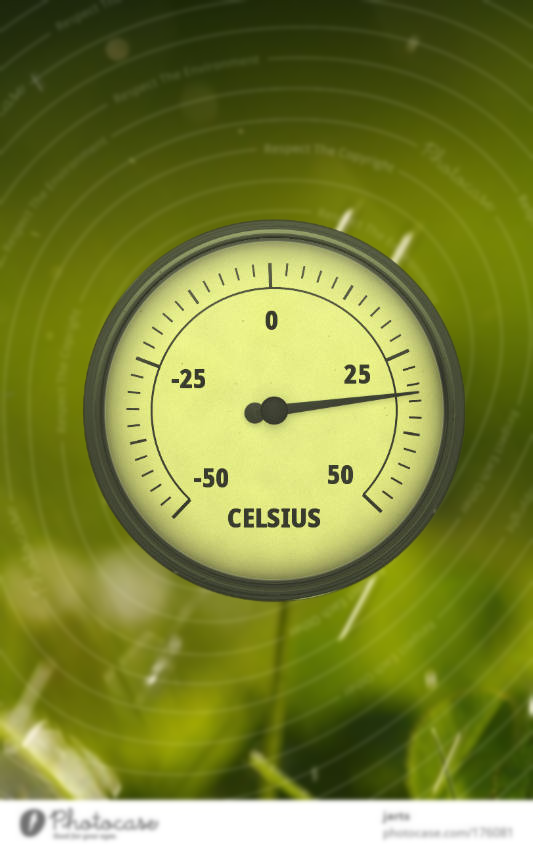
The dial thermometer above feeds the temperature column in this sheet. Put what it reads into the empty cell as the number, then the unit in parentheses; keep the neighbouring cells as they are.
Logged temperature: 31.25 (°C)
